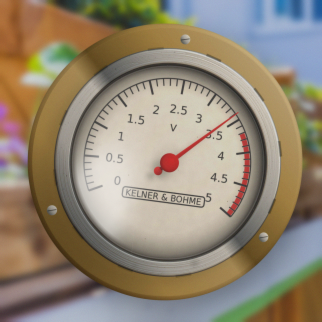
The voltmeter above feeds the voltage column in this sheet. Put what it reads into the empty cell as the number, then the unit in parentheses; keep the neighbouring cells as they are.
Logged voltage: 3.4 (V)
